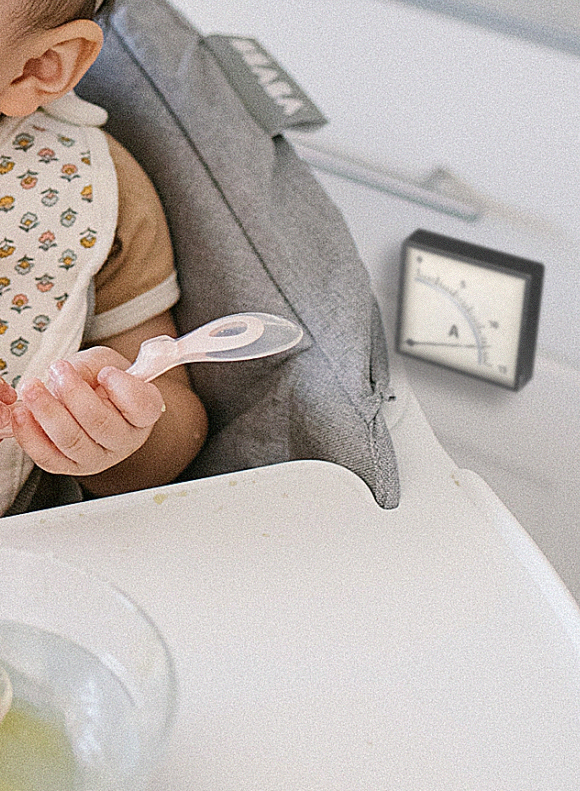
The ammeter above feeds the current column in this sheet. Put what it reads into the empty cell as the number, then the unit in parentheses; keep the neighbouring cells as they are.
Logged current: 12.5 (A)
